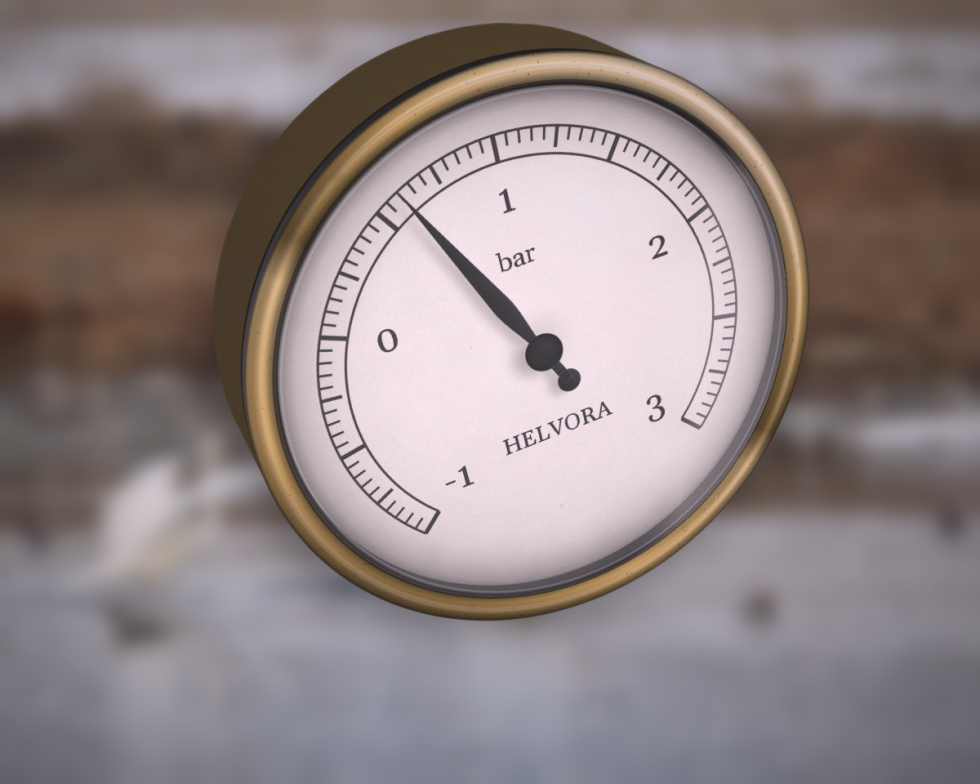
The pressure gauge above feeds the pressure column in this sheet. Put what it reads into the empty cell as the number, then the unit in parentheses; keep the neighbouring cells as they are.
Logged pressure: 0.6 (bar)
